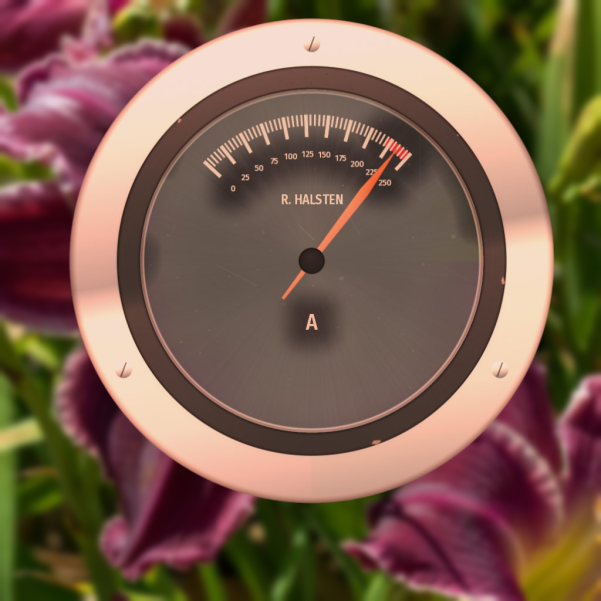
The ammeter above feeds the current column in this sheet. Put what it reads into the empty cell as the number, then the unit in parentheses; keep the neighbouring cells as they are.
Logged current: 235 (A)
